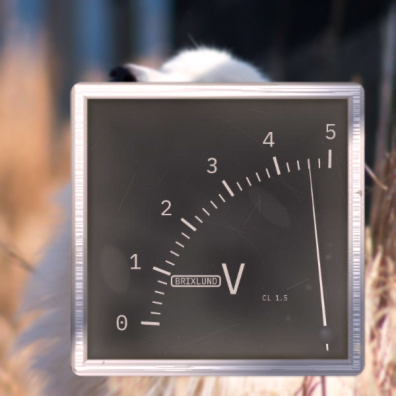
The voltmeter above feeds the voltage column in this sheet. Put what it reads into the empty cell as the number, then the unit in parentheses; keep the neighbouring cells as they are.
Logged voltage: 4.6 (V)
